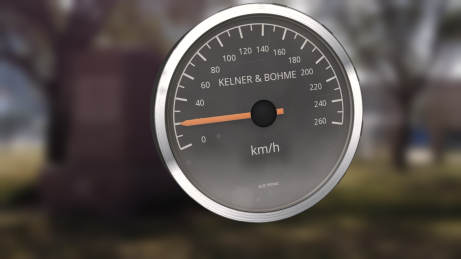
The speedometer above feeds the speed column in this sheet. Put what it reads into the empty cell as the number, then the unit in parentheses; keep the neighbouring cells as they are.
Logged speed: 20 (km/h)
